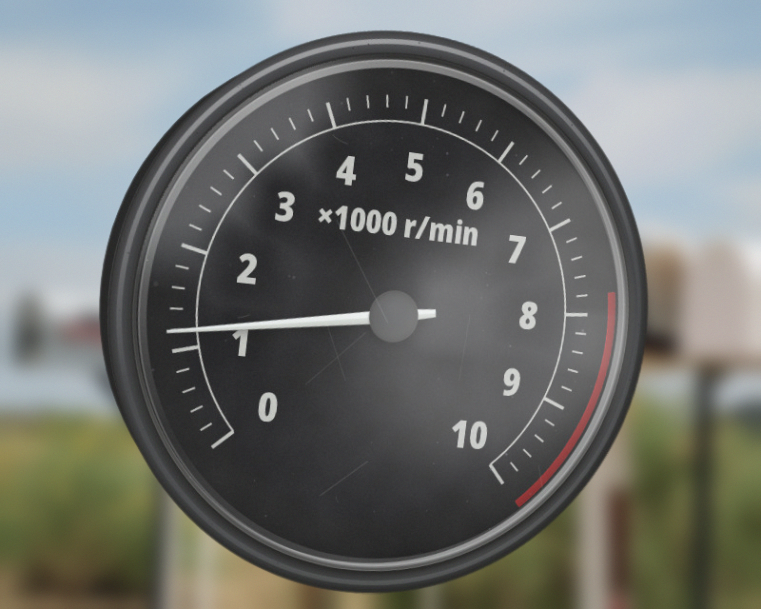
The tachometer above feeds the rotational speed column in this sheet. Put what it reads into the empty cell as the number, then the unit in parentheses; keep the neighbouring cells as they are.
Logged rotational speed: 1200 (rpm)
